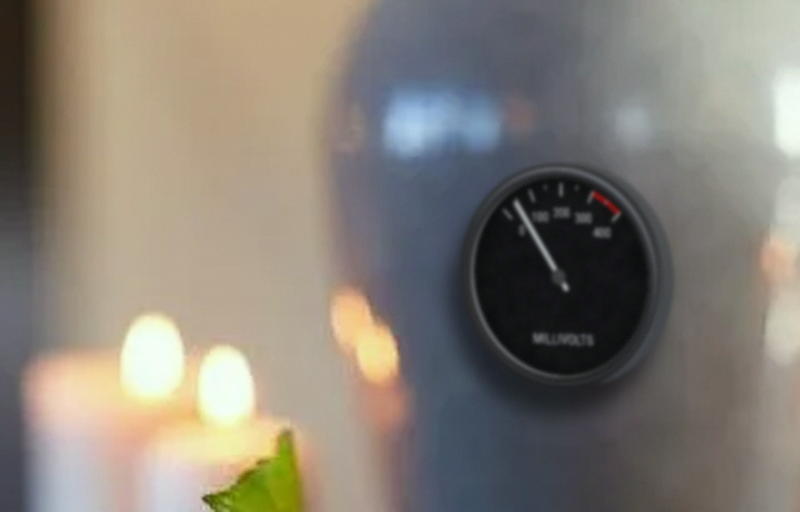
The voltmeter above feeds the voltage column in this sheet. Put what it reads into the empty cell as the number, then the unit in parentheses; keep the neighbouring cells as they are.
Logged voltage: 50 (mV)
